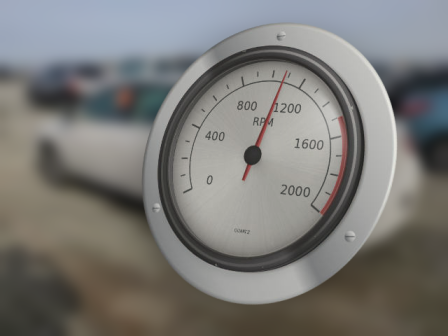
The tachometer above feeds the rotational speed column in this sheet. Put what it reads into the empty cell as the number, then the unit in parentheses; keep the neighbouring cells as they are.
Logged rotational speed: 1100 (rpm)
